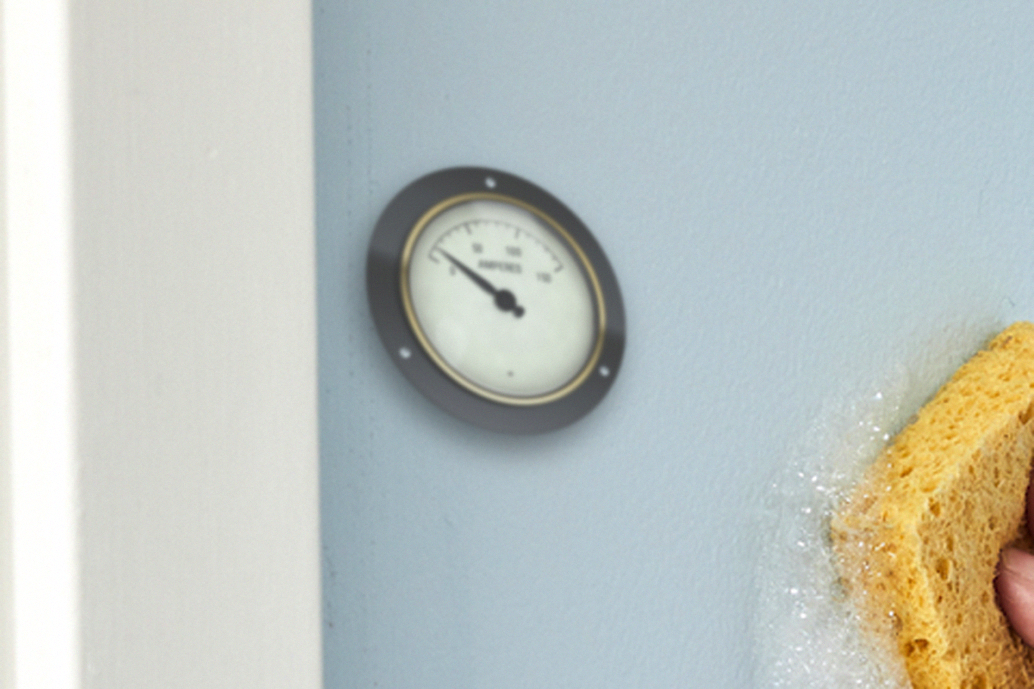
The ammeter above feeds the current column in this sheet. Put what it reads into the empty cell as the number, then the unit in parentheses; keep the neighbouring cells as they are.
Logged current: 10 (A)
